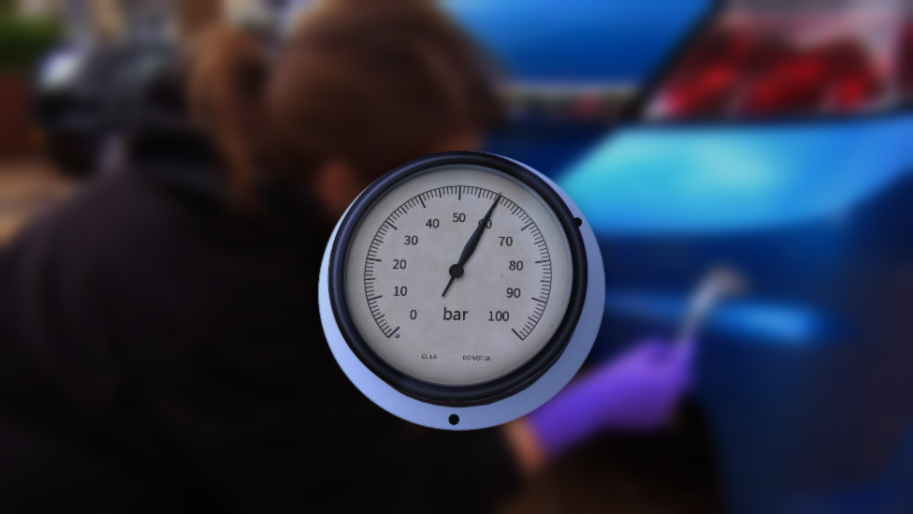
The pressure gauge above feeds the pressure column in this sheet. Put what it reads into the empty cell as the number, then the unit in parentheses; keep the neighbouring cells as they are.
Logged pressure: 60 (bar)
